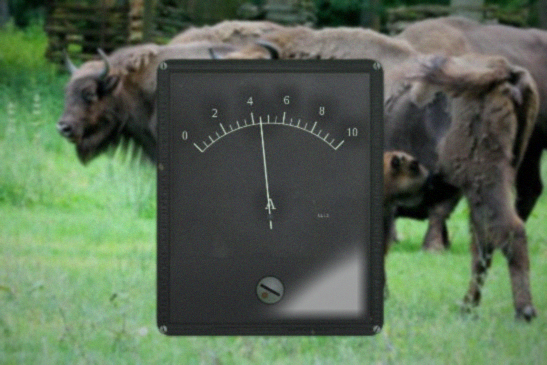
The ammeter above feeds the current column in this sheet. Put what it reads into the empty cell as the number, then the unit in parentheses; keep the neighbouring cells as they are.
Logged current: 4.5 (A)
